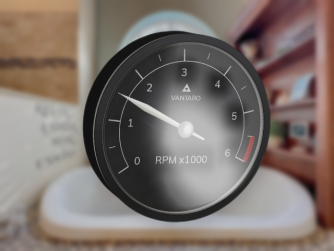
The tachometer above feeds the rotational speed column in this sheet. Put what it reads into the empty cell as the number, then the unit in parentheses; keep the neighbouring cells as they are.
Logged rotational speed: 1500 (rpm)
